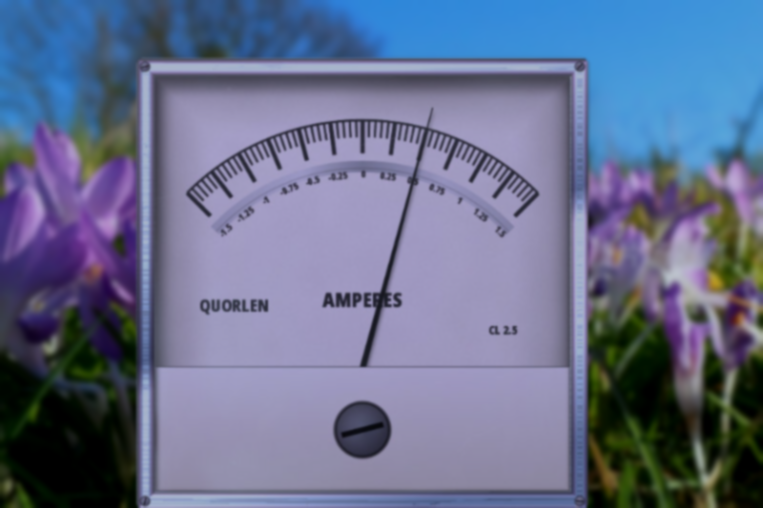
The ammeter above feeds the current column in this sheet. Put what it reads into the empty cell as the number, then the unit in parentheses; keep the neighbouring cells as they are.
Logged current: 0.5 (A)
